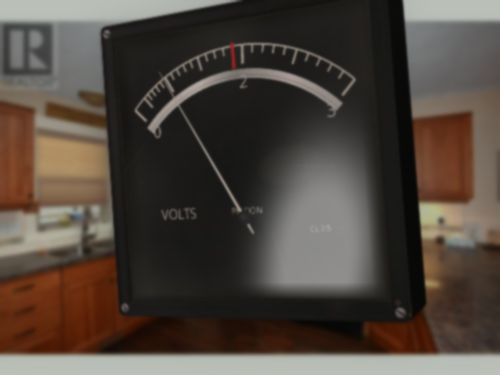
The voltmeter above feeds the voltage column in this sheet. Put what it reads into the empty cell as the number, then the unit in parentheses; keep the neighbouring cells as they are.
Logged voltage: 1 (V)
